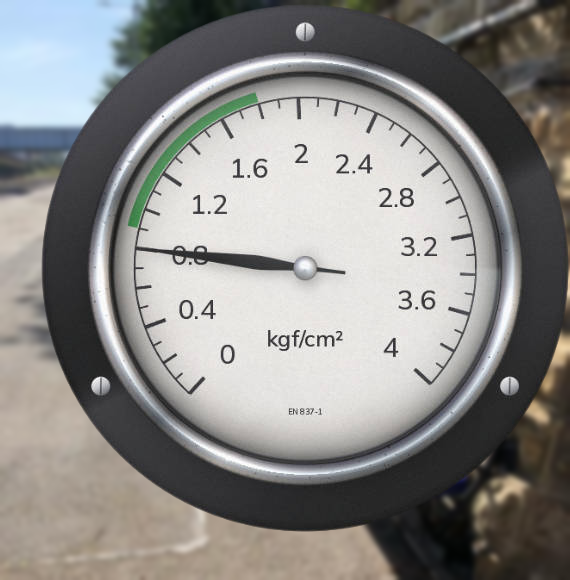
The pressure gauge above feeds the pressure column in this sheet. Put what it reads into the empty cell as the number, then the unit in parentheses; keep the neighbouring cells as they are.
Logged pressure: 0.8 (kg/cm²)
